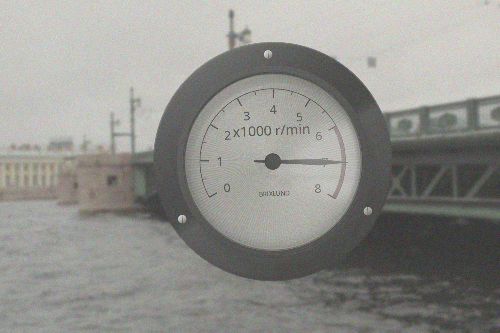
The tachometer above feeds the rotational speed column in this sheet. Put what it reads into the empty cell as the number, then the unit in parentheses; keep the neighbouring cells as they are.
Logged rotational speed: 7000 (rpm)
